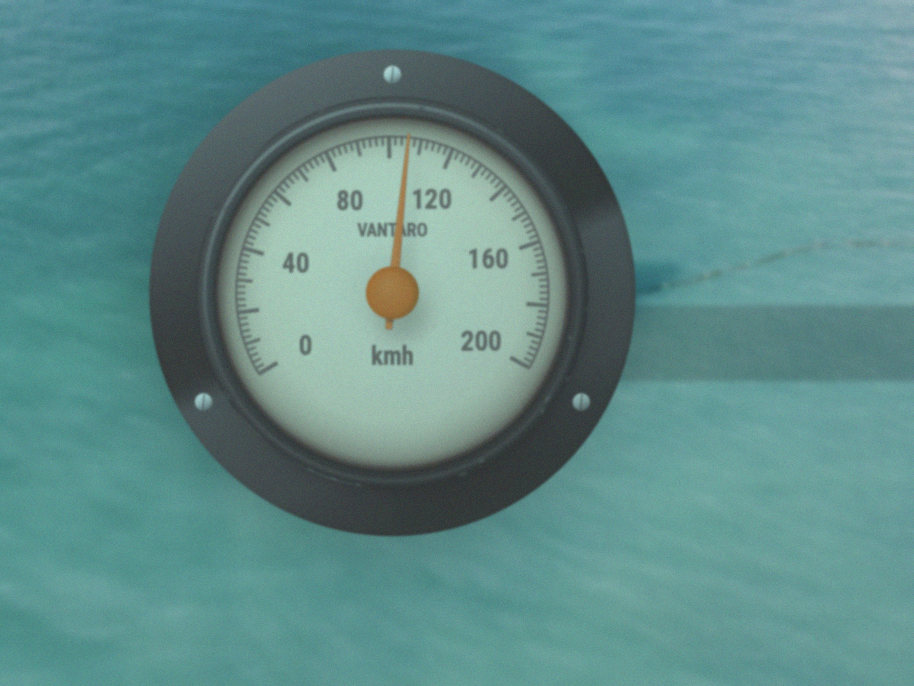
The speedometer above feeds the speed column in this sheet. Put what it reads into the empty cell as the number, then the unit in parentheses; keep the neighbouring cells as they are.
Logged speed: 106 (km/h)
